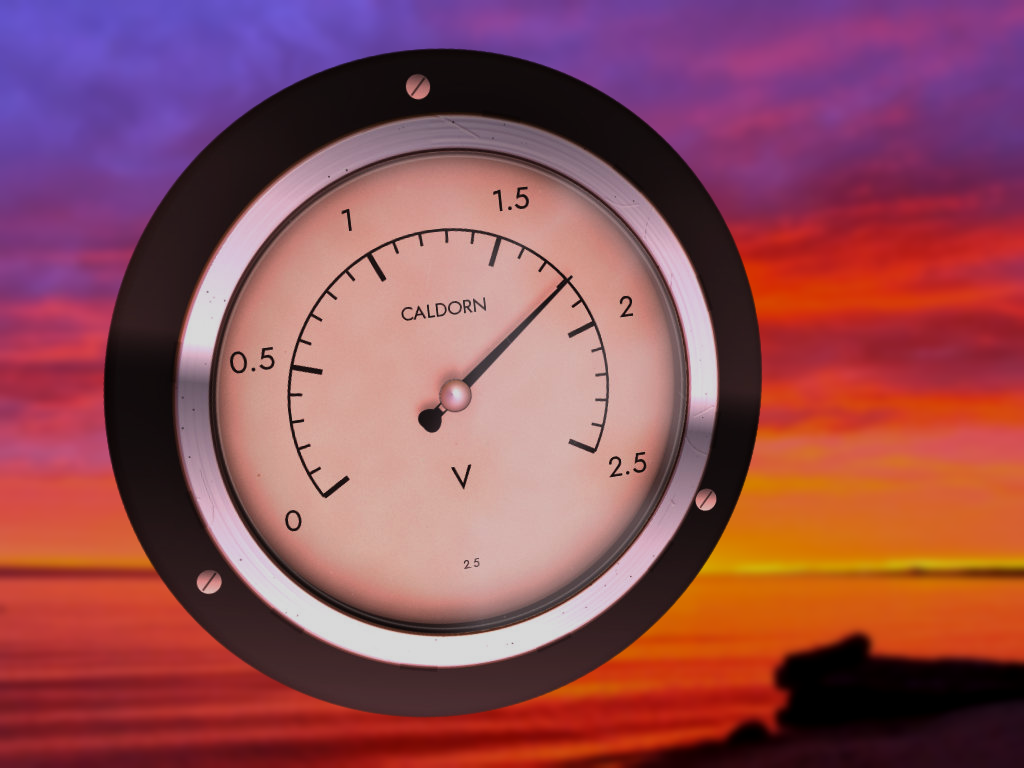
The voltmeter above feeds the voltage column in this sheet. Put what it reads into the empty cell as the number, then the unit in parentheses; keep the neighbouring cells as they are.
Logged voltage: 1.8 (V)
